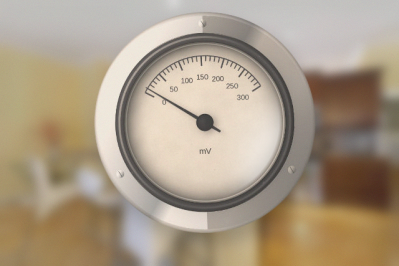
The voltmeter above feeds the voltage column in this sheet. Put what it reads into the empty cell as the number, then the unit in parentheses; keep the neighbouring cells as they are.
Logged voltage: 10 (mV)
